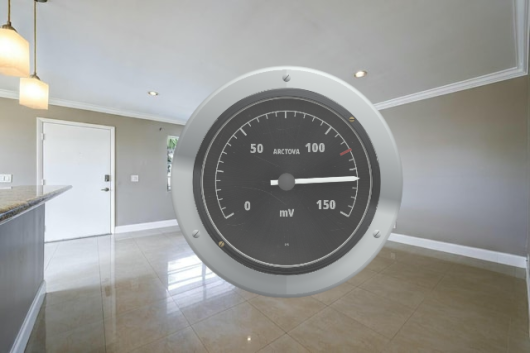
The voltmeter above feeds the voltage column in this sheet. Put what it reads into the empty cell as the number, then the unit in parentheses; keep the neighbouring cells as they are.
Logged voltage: 130 (mV)
